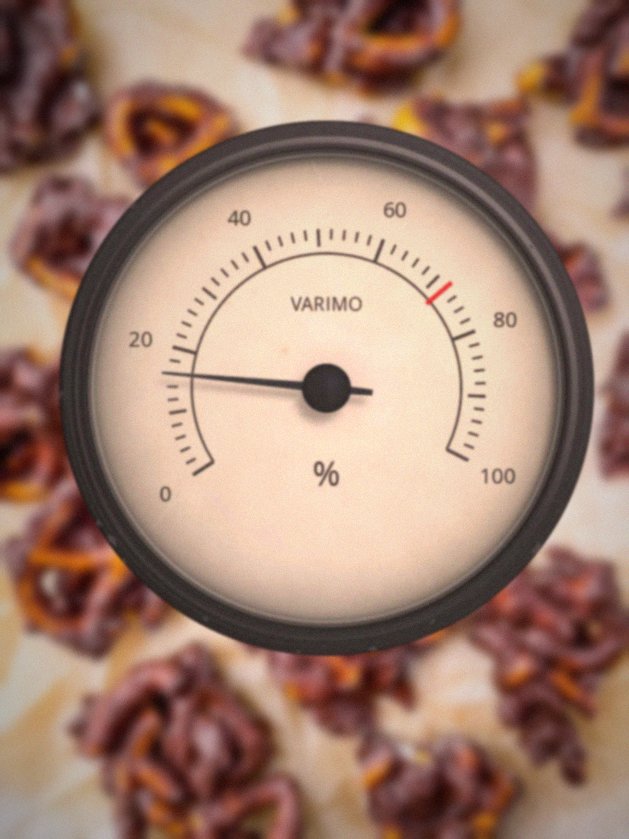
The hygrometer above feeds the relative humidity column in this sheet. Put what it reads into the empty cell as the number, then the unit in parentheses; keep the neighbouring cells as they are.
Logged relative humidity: 16 (%)
